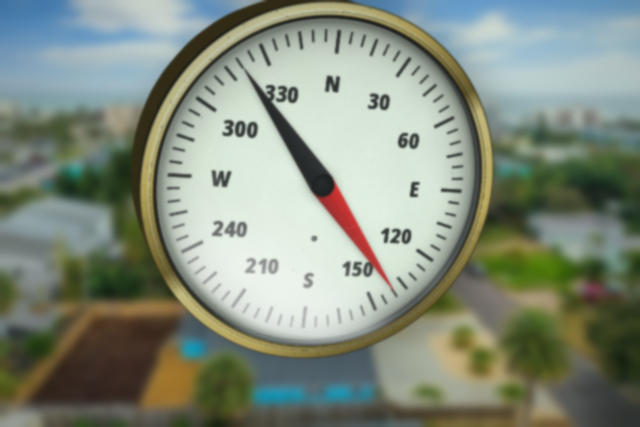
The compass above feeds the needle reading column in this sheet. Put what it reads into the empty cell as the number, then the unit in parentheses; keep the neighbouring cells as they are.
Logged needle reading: 140 (°)
